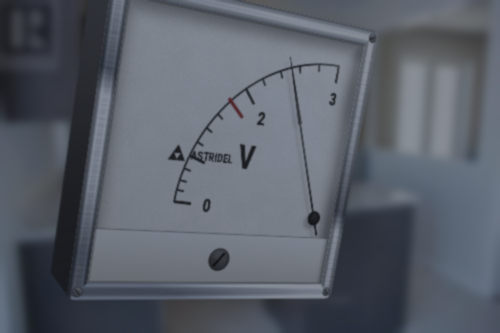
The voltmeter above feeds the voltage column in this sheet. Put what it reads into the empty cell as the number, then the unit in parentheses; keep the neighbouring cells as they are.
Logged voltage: 2.5 (V)
